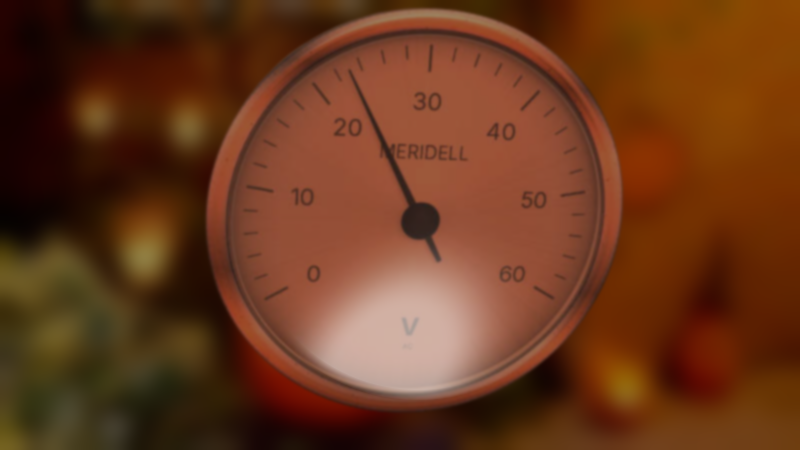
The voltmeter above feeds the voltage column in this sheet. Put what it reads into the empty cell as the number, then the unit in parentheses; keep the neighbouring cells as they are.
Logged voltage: 23 (V)
